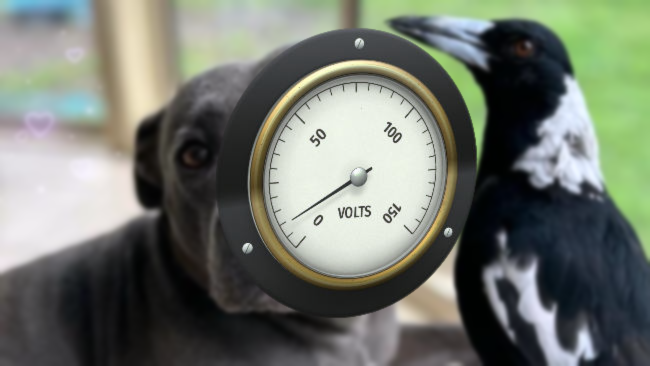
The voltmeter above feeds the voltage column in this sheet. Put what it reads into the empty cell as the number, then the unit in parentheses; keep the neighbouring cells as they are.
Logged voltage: 10 (V)
